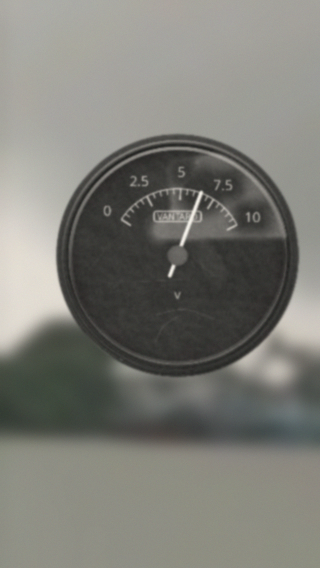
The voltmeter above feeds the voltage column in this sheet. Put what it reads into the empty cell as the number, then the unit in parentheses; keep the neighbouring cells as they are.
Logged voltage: 6.5 (V)
